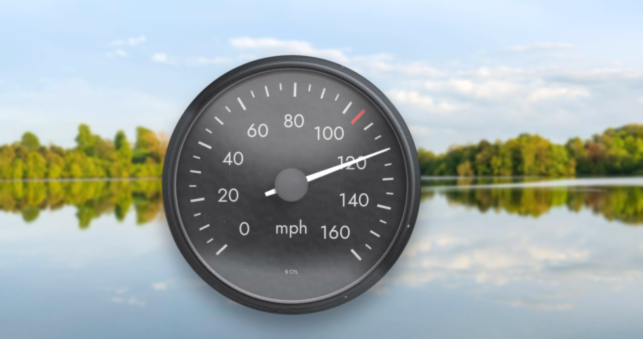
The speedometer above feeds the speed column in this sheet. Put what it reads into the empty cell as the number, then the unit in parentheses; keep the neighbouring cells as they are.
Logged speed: 120 (mph)
